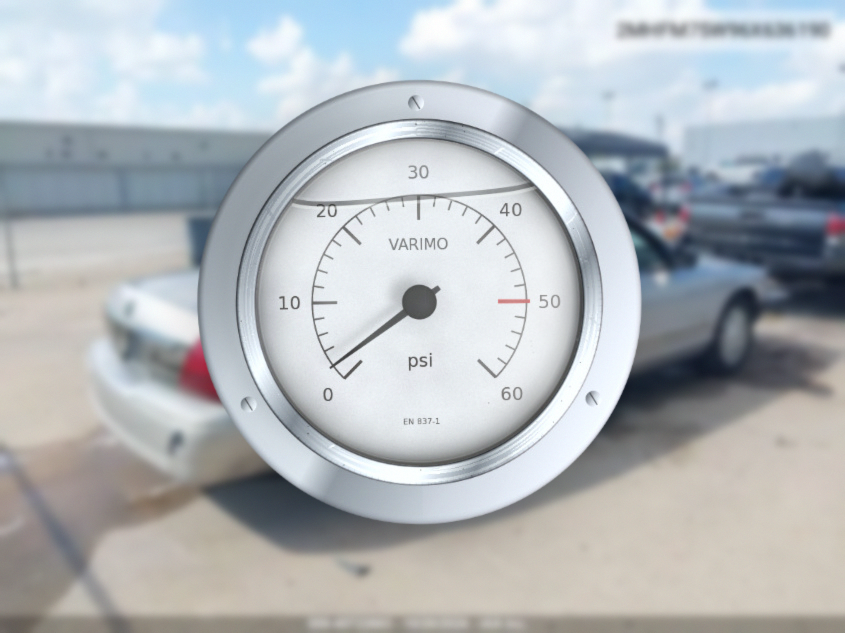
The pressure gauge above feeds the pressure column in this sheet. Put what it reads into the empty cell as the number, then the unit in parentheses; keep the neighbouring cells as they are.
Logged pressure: 2 (psi)
